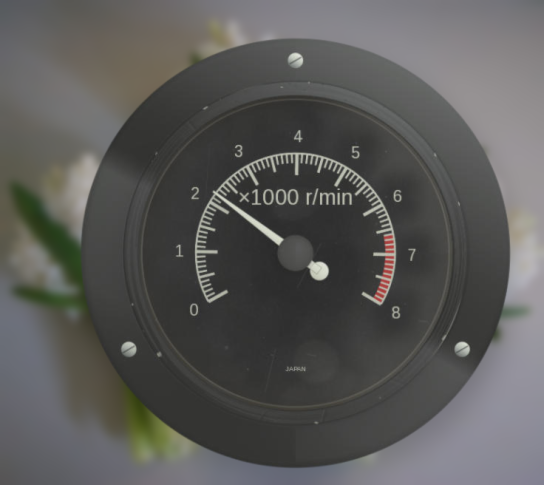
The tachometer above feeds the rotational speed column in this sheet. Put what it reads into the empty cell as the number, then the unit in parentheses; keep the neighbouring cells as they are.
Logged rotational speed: 2200 (rpm)
